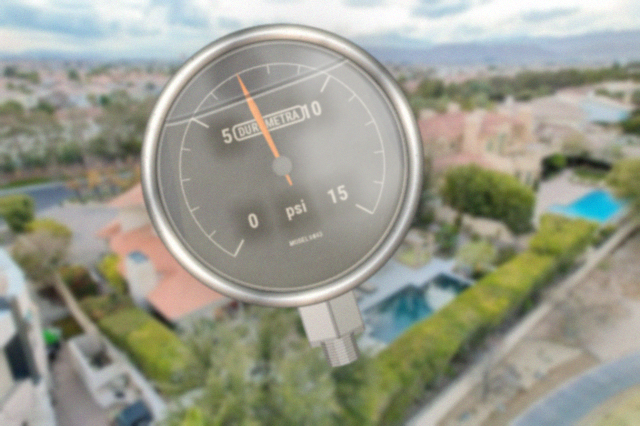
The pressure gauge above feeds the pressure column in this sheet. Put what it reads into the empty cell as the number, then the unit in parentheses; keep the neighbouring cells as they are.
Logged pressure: 7 (psi)
